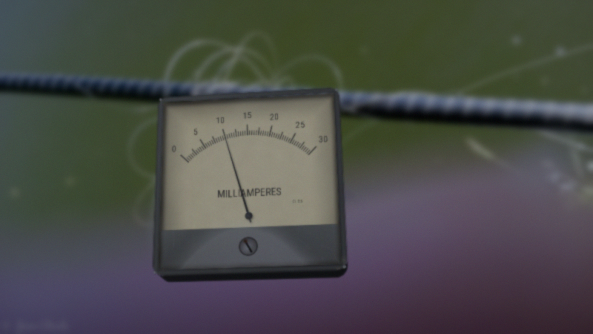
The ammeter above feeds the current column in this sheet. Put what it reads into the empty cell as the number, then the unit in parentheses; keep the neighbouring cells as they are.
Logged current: 10 (mA)
